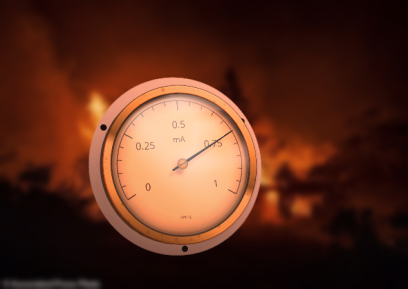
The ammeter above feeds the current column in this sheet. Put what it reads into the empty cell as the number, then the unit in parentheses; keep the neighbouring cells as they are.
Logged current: 0.75 (mA)
